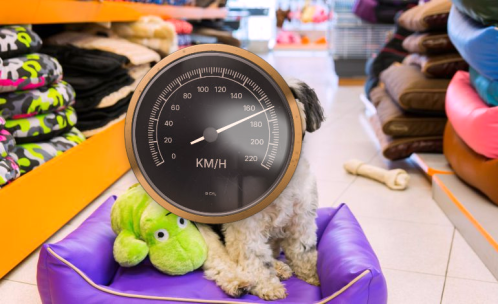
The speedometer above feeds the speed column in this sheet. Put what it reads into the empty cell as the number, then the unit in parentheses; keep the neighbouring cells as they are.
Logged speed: 170 (km/h)
